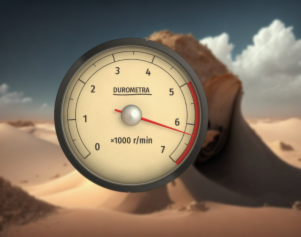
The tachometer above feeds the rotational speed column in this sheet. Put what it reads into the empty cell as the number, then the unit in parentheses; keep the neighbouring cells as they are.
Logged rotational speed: 6250 (rpm)
